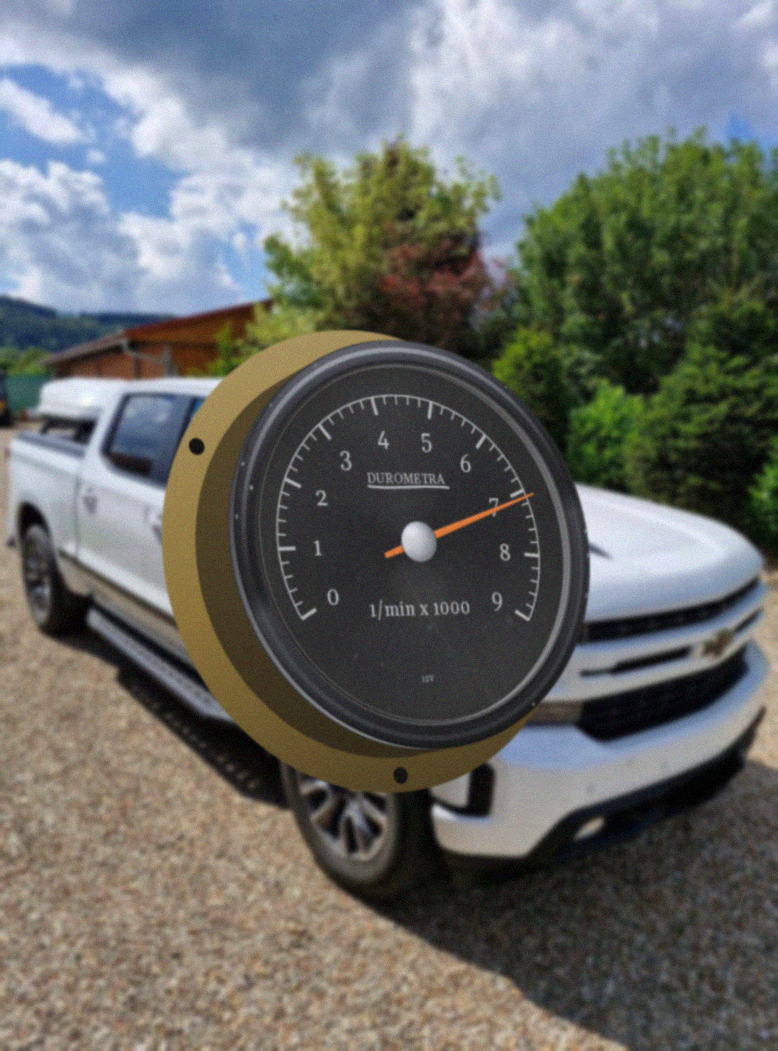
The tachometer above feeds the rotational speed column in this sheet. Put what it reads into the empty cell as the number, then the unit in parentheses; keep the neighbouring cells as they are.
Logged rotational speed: 7100 (rpm)
